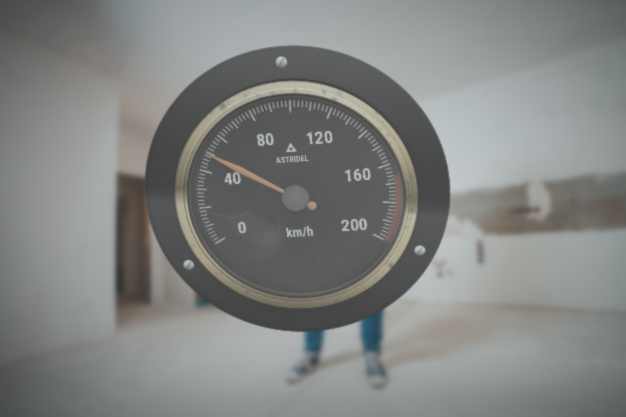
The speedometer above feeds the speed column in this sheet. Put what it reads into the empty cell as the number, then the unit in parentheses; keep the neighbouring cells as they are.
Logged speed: 50 (km/h)
